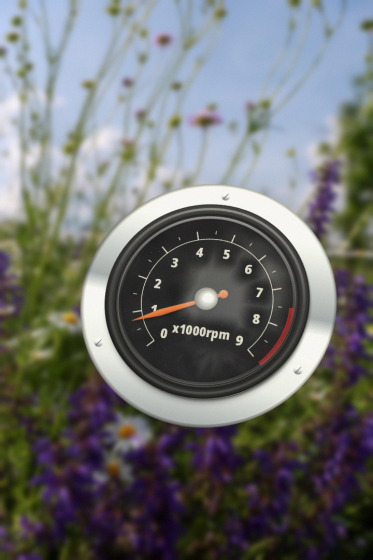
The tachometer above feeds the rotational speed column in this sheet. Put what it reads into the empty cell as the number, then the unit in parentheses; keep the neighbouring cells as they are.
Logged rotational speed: 750 (rpm)
